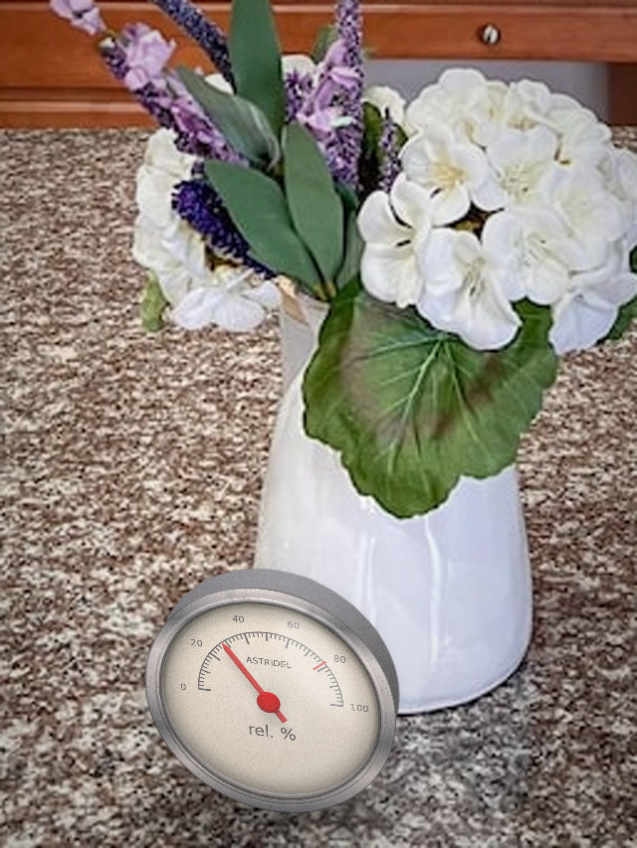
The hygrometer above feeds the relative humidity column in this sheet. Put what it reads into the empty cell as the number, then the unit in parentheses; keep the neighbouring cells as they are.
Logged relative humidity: 30 (%)
